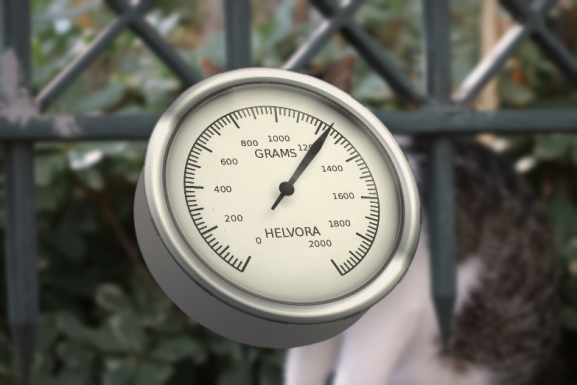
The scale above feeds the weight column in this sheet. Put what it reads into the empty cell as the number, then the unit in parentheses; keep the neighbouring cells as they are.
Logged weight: 1240 (g)
